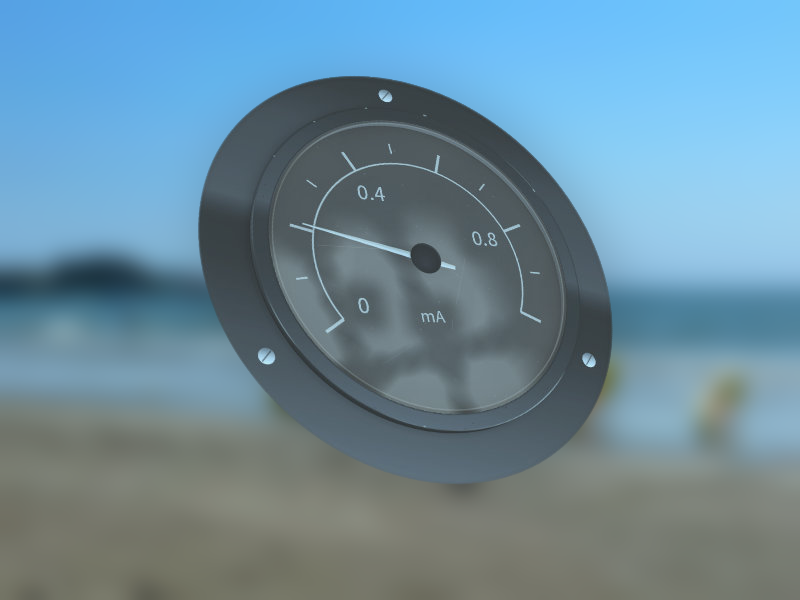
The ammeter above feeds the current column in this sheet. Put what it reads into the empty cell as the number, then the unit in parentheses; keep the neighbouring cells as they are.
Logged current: 0.2 (mA)
